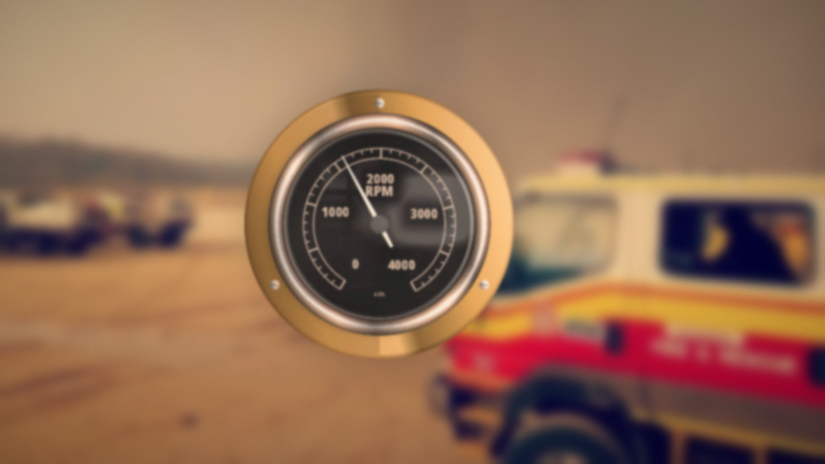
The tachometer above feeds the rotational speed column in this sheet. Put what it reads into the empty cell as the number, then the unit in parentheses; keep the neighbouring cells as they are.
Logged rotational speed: 1600 (rpm)
